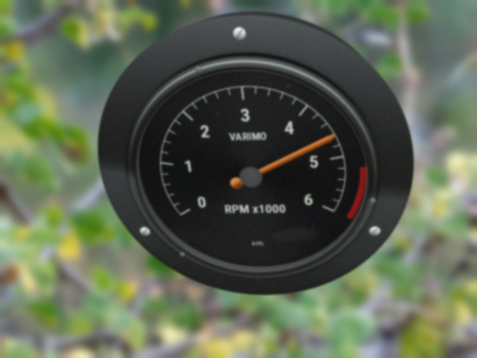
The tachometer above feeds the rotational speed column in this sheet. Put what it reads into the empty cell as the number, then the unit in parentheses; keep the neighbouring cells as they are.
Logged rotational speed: 4600 (rpm)
